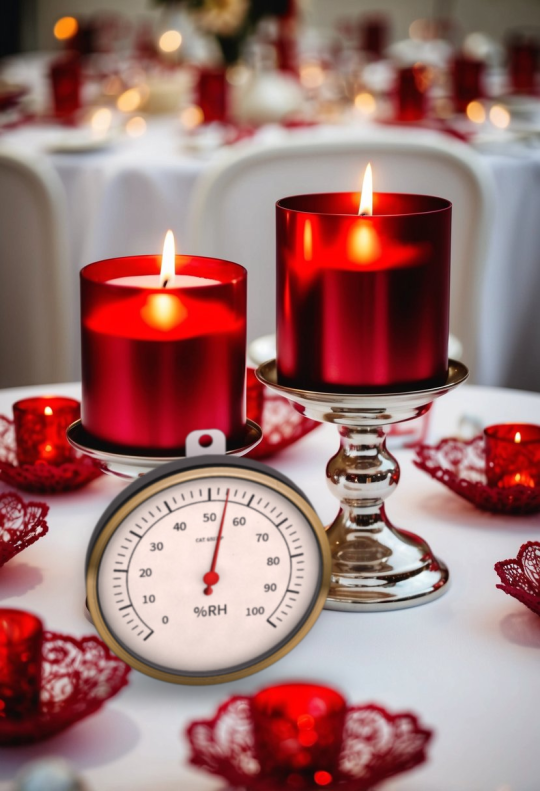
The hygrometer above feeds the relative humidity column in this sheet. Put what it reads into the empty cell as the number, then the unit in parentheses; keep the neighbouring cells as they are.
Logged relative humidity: 54 (%)
